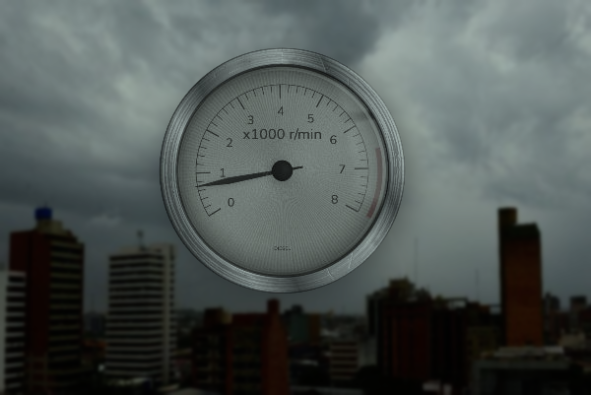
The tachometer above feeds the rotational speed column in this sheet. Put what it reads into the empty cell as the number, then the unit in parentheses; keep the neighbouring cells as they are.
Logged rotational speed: 700 (rpm)
